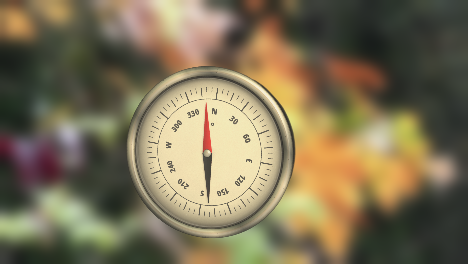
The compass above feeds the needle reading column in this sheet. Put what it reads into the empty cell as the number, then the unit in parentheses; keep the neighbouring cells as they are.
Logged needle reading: 350 (°)
